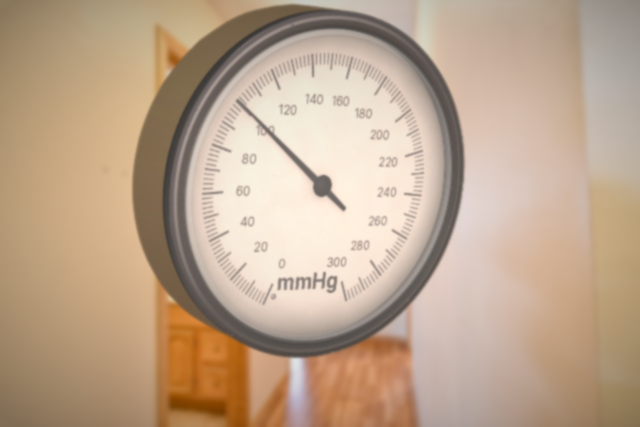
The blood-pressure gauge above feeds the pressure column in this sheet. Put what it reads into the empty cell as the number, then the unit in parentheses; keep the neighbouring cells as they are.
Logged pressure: 100 (mmHg)
